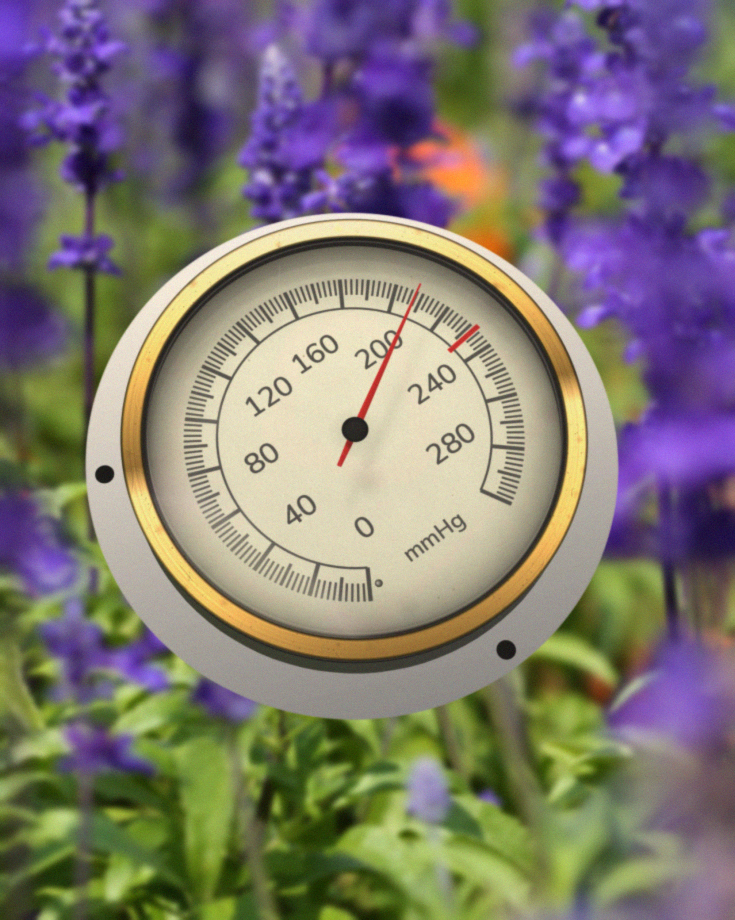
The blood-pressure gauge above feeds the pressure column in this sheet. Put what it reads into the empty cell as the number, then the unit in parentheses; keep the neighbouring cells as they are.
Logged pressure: 208 (mmHg)
